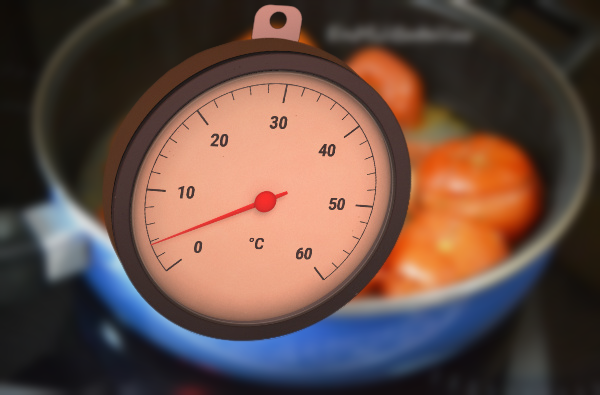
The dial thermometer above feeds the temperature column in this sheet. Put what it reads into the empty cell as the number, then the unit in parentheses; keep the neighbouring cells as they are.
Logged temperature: 4 (°C)
